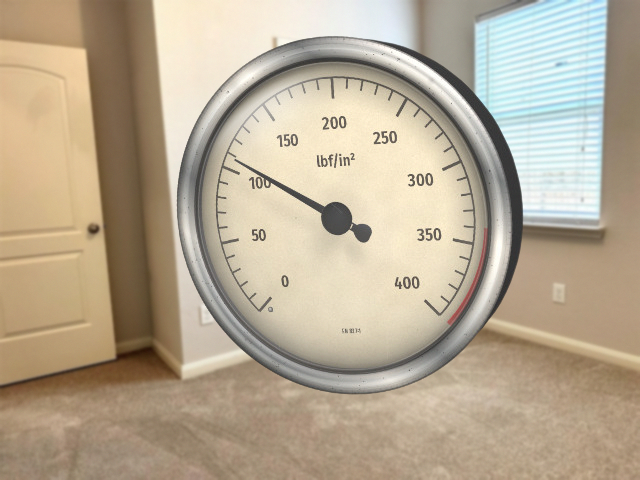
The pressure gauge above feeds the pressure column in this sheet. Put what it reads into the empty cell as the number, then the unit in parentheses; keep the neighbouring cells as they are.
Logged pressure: 110 (psi)
